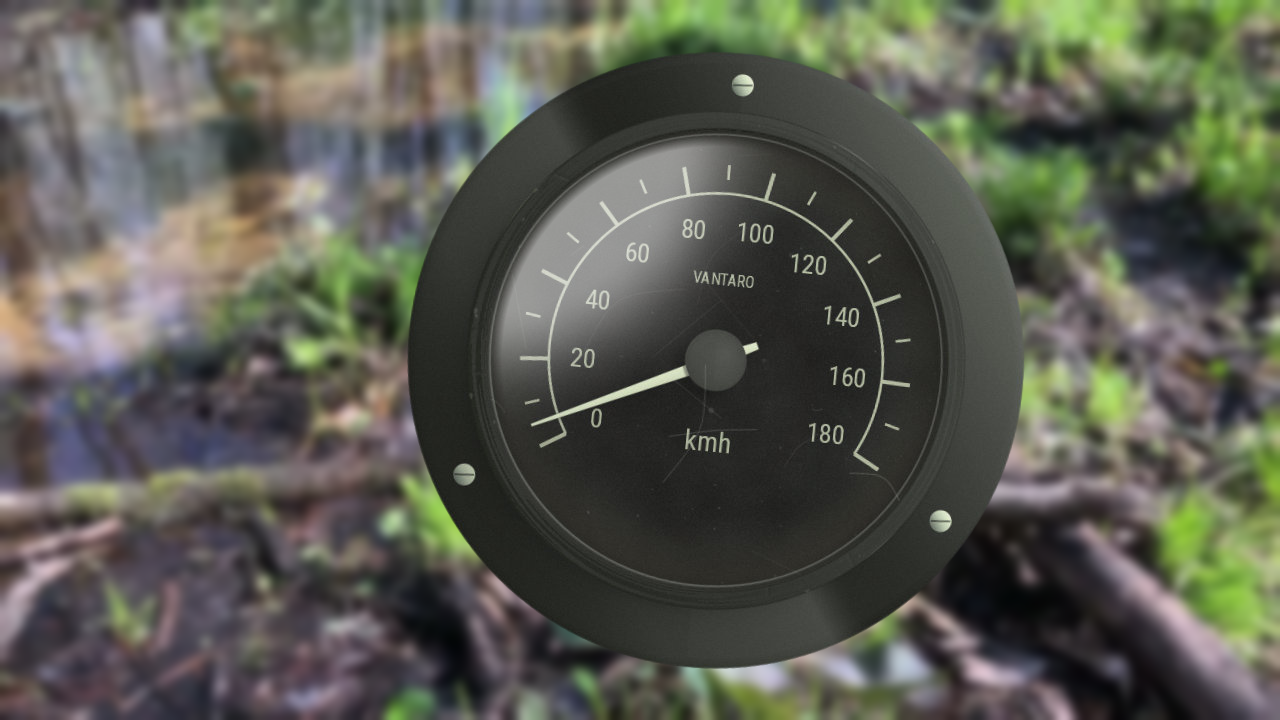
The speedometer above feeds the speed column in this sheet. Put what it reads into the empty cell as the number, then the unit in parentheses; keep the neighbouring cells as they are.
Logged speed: 5 (km/h)
